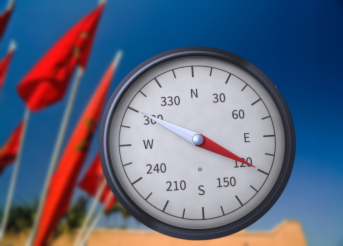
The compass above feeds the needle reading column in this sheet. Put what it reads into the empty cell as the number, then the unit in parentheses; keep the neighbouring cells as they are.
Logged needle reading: 120 (°)
